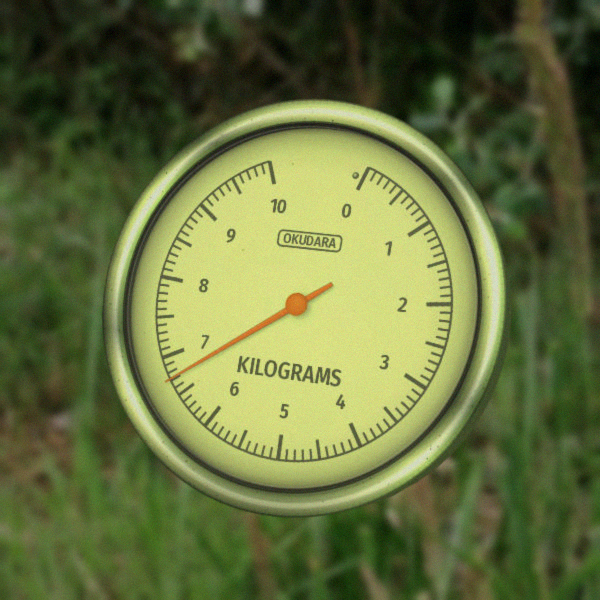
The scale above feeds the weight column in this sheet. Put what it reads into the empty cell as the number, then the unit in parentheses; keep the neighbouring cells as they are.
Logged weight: 6.7 (kg)
